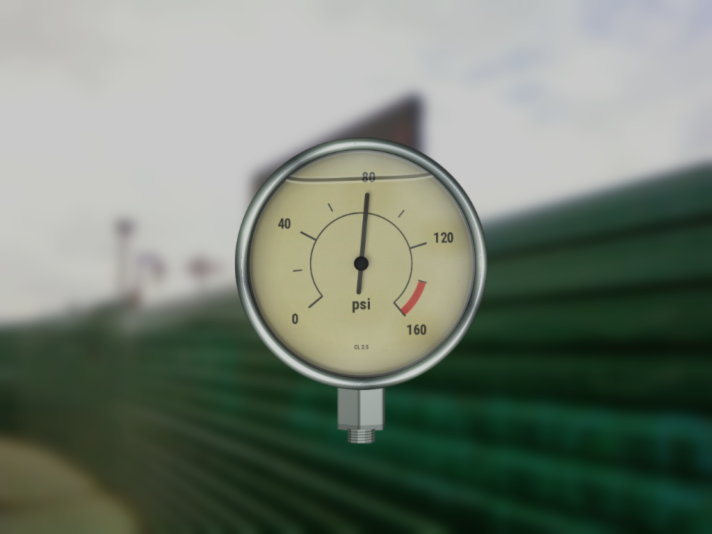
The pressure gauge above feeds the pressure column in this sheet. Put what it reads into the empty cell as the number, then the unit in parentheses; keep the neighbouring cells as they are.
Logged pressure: 80 (psi)
